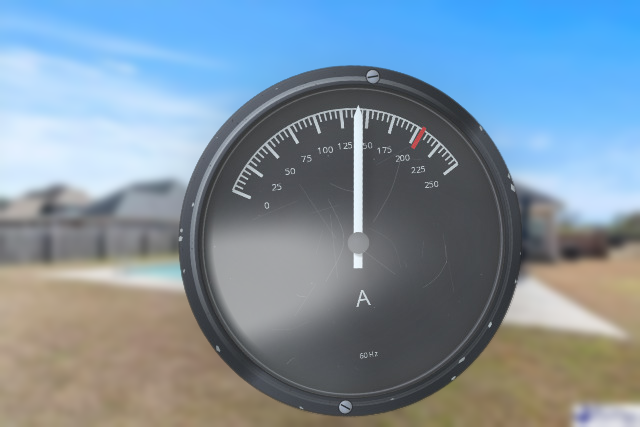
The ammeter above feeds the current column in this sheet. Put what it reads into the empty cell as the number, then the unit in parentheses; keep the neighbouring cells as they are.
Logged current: 140 (A)
